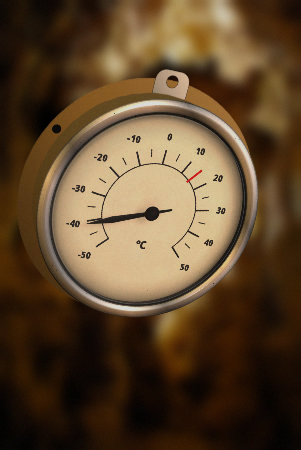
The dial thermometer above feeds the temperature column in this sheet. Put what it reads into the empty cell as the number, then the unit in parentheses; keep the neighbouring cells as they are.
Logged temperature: -40 (°C)
